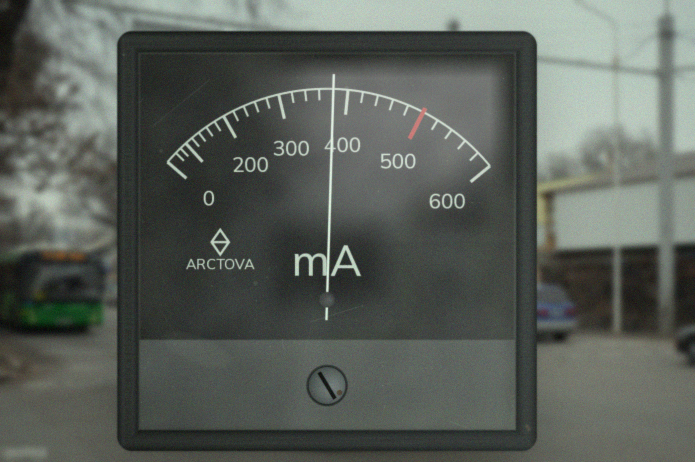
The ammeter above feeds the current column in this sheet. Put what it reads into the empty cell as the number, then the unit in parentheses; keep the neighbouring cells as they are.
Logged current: 380 (mA)
